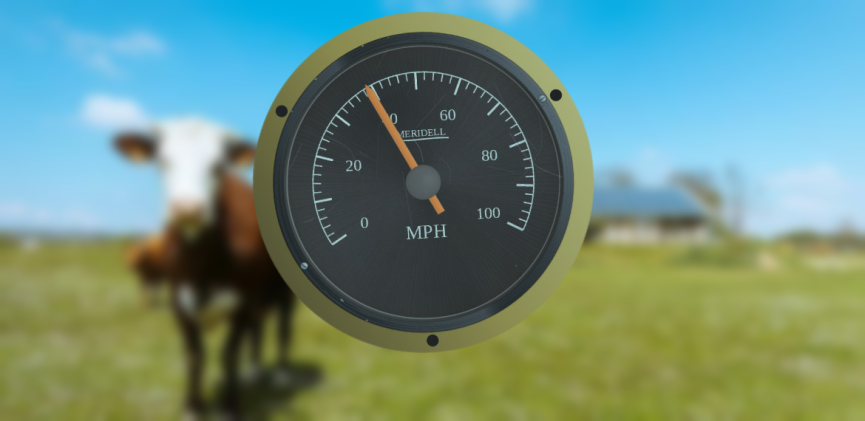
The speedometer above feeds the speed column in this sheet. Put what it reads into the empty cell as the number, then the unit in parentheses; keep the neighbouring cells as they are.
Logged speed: 39 (mph)
